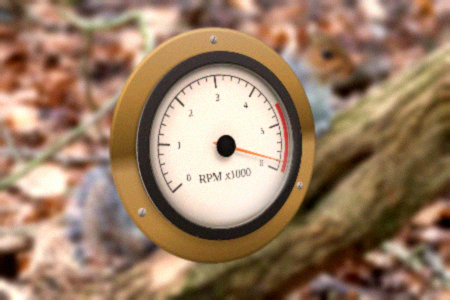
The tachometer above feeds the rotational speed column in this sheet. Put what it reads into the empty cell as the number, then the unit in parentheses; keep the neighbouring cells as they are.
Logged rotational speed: 5800 (rpm)
